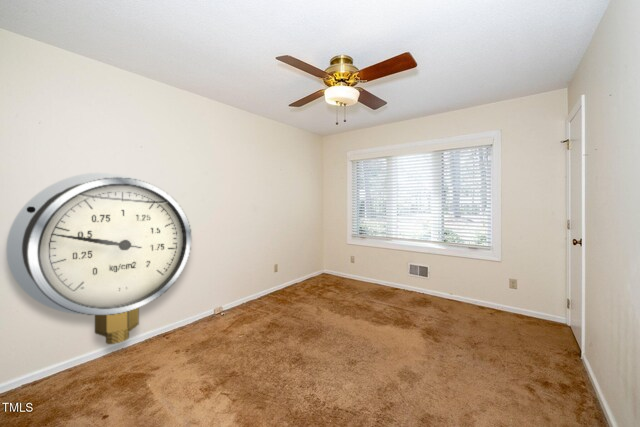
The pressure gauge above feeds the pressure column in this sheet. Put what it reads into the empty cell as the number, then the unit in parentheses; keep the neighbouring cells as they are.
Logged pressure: 0.45 (kg/cm²)
